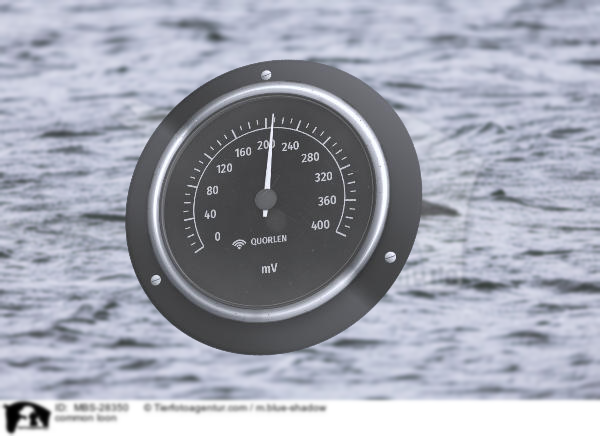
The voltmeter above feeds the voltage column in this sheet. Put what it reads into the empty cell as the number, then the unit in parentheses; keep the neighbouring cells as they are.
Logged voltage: 210 (mV)
